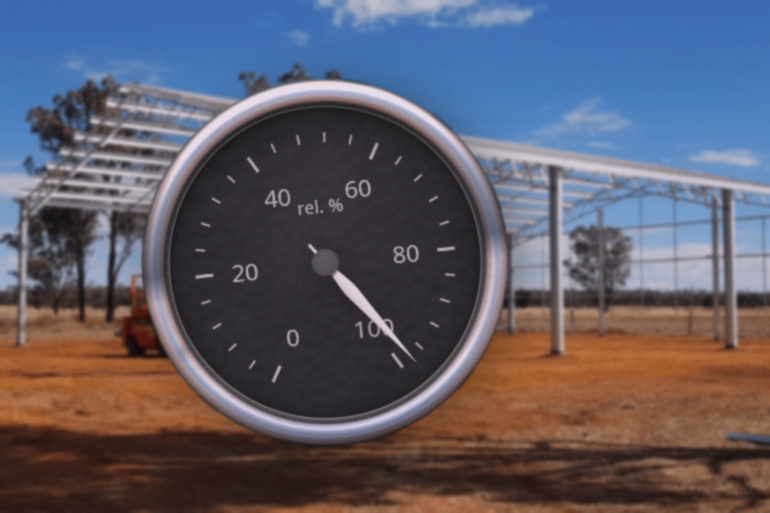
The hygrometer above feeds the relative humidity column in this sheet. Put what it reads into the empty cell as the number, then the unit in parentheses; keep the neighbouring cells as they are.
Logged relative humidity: 98 (%)
